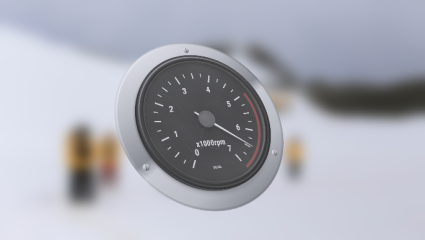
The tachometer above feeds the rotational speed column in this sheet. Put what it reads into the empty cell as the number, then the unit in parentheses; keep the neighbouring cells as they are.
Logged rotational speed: 6500 (rpm)
